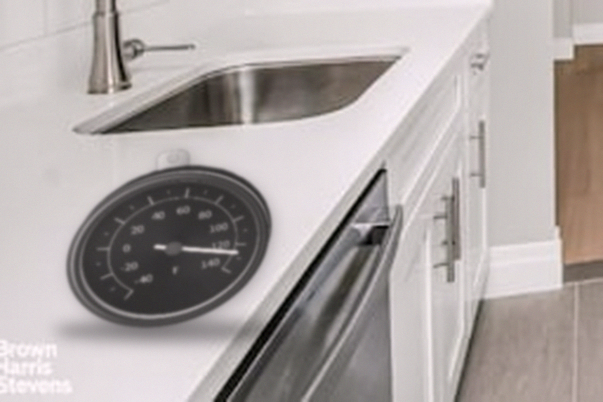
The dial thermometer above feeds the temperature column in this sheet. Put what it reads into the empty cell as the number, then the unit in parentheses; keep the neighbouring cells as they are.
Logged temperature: 125 (°F)
